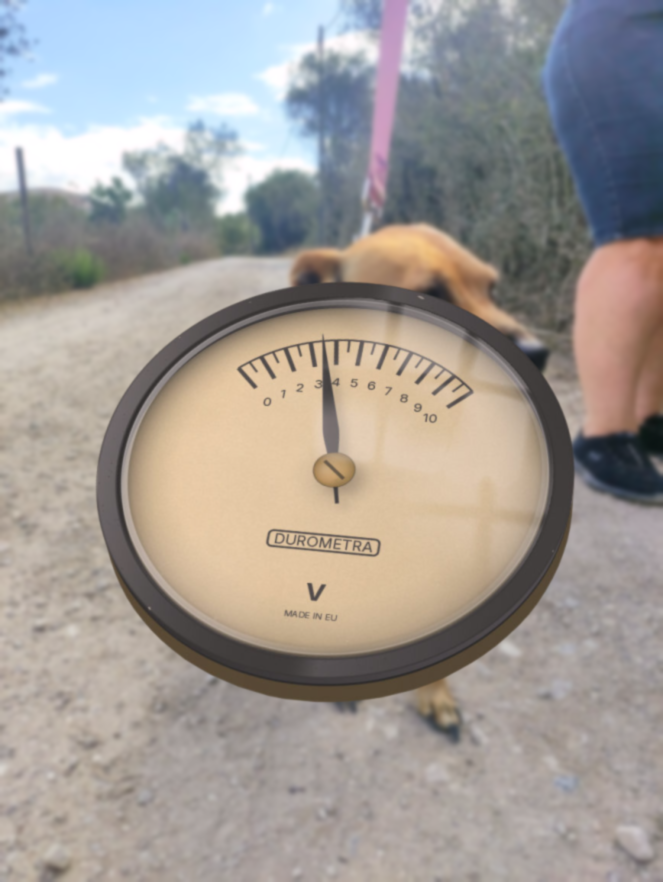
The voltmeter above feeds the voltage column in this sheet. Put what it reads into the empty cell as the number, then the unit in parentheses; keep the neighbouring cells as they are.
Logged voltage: 3.5 (V)
